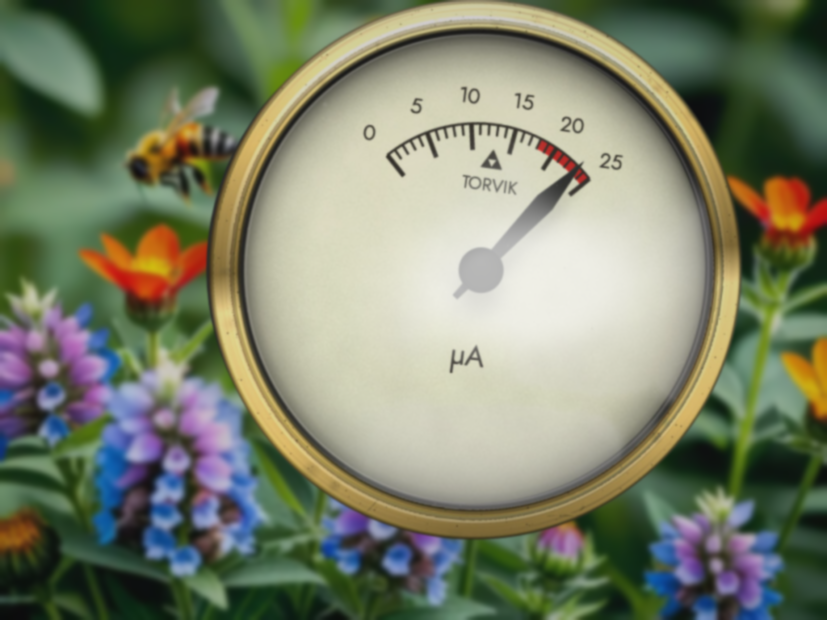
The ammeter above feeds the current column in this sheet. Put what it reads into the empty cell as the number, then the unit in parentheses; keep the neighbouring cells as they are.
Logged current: 23 (µA)
